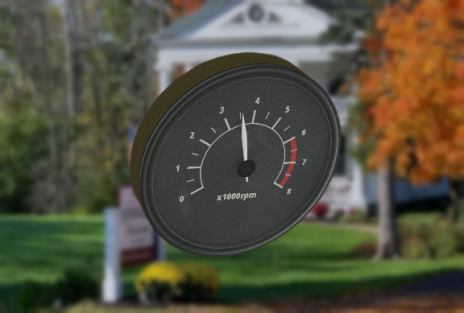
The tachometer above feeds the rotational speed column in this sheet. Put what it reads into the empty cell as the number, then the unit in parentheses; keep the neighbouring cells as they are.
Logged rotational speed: 3500 (rpm)
